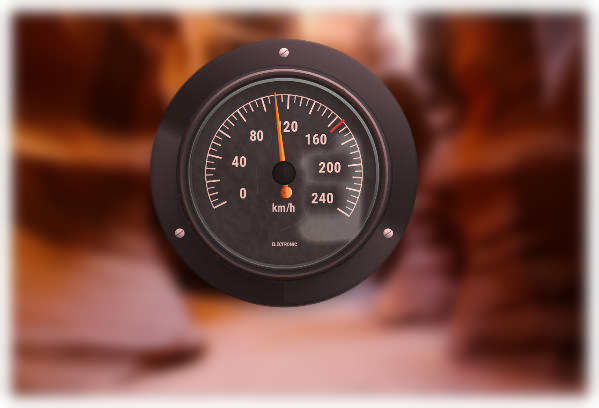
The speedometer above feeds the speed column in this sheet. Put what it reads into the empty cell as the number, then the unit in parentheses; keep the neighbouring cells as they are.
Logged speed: 110 (km/h)
